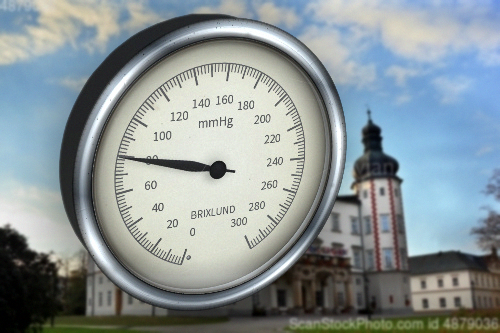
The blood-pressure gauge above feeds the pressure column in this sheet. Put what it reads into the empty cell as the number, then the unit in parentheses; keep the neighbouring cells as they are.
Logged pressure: 80 (mmHg)
